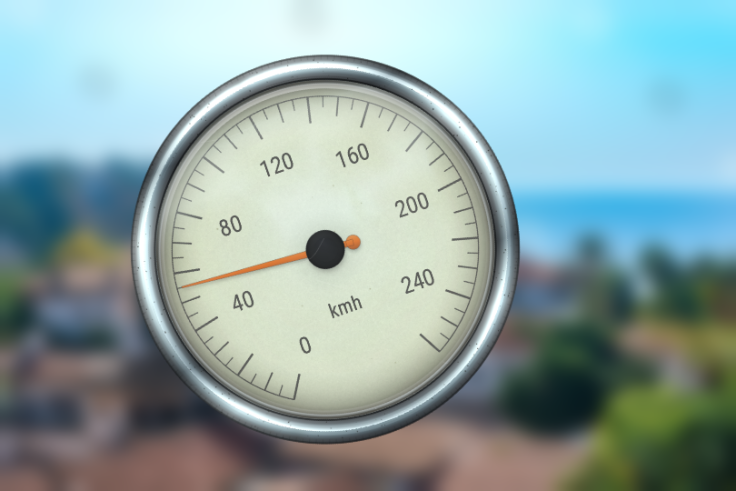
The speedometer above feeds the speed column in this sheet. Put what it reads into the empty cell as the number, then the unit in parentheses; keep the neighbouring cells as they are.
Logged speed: 55 (km/h)
